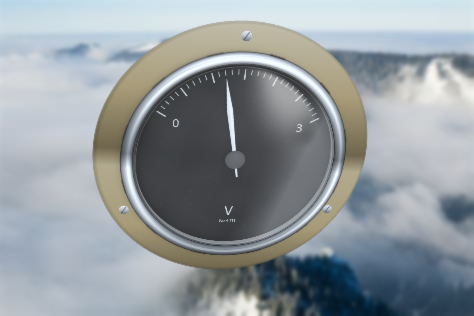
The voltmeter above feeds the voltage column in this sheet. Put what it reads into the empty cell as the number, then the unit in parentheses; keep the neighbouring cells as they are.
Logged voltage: 1.2 (V)
